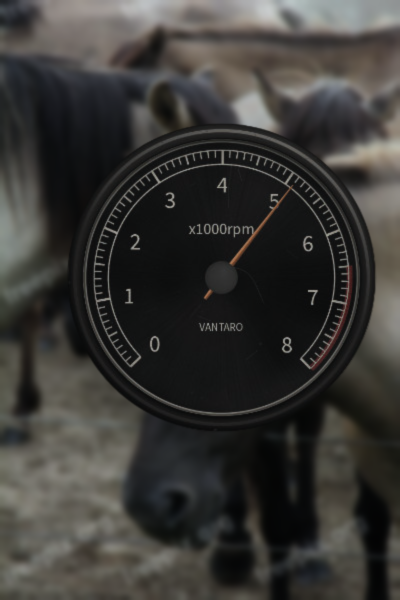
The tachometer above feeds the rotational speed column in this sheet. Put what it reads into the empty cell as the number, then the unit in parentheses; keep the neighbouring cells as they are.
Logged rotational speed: 5100 (rpm)
